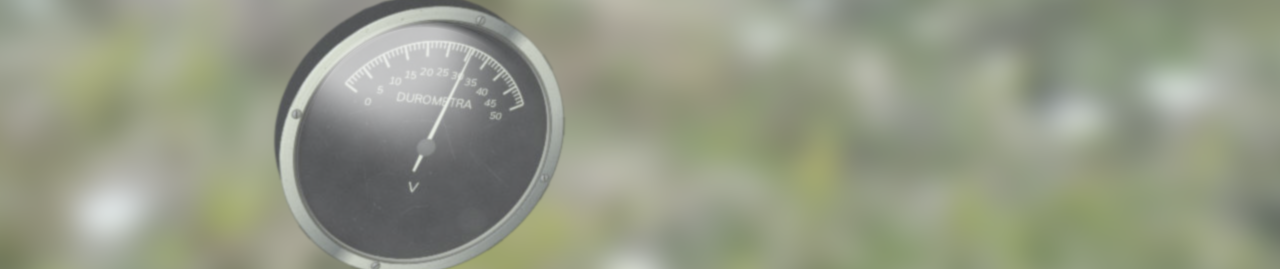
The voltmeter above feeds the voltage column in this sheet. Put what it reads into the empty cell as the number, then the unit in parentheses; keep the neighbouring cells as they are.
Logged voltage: 30 (V)
